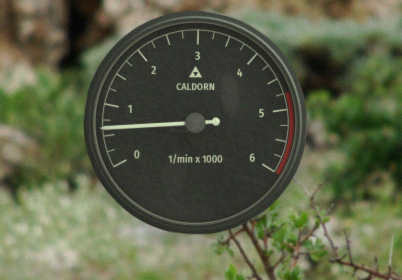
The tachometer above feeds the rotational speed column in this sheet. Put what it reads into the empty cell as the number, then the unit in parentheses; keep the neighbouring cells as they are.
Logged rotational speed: 625 (rpm)
